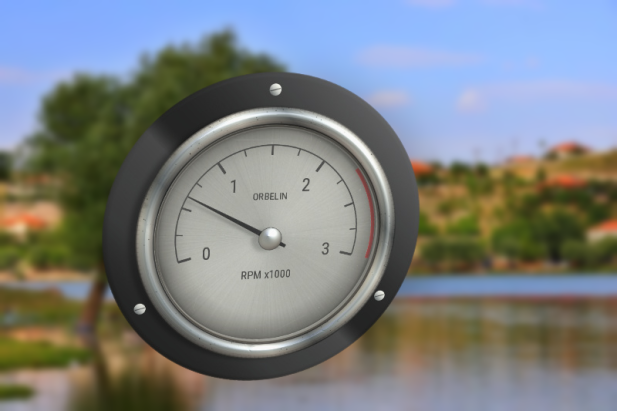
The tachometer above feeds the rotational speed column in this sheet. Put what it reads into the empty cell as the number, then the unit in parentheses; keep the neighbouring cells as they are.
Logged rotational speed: 625 (rpm)
